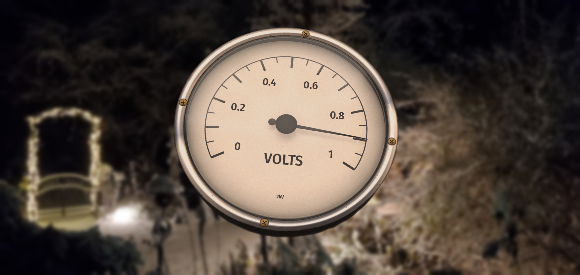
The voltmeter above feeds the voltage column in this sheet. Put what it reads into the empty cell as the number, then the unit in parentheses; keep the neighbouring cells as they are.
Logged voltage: 0.9 (V)
